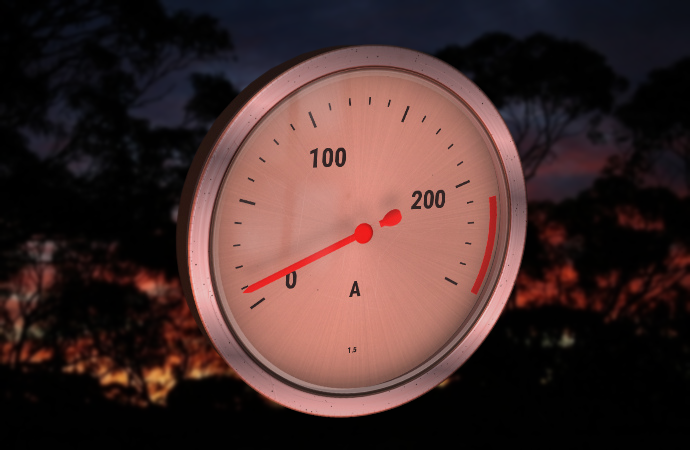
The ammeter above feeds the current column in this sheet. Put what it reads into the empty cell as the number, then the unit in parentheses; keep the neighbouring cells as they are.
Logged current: 10 (A)
